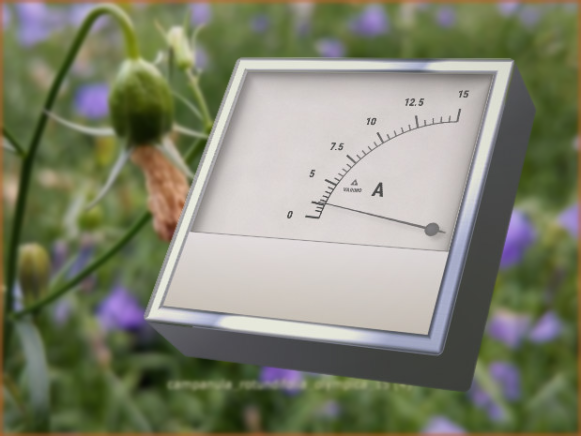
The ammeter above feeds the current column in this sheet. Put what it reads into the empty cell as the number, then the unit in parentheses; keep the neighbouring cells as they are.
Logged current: 2.5 (A)
